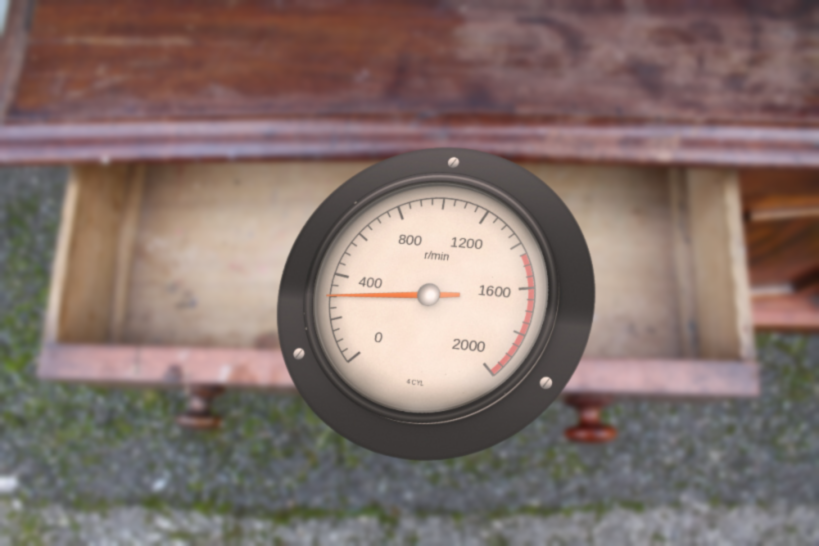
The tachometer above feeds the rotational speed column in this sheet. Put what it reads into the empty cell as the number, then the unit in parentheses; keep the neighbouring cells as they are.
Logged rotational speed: 300 (rpm)
